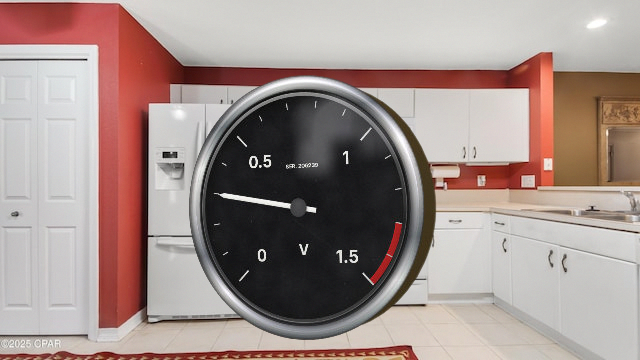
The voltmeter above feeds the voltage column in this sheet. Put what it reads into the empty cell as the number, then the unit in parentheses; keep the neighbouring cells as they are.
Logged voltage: 0.3 (V)
